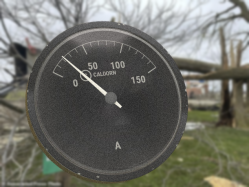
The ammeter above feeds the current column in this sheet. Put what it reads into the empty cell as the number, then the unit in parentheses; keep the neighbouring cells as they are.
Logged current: 20 (A)
